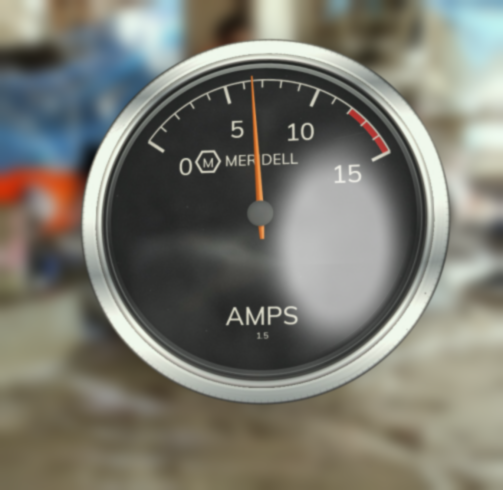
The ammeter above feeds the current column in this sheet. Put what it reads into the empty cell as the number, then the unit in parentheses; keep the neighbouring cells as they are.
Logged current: 6.5 (A)
